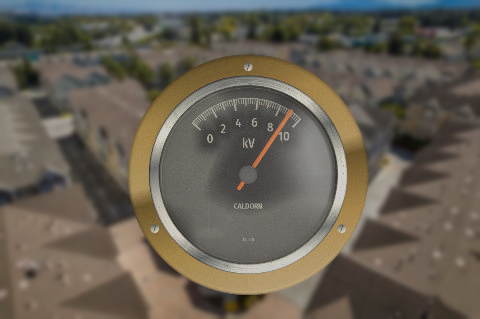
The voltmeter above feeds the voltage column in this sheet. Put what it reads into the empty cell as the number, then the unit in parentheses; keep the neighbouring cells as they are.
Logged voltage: 9 (kV)
